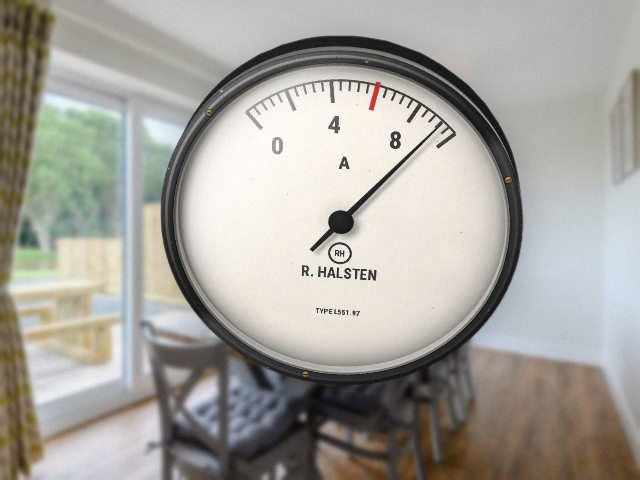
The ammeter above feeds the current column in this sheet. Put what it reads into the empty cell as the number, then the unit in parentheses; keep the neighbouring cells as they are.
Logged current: 9.2 (A)
